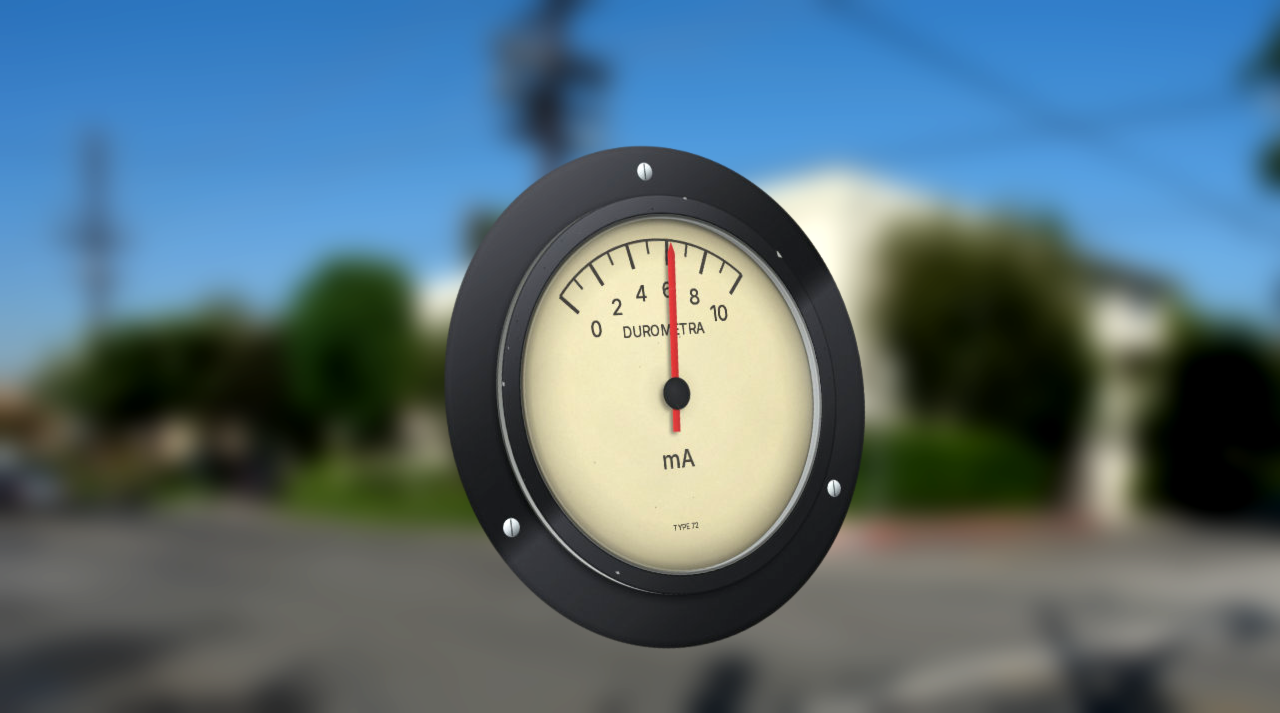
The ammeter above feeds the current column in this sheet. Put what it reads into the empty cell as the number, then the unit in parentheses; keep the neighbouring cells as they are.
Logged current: 6 (mA)
